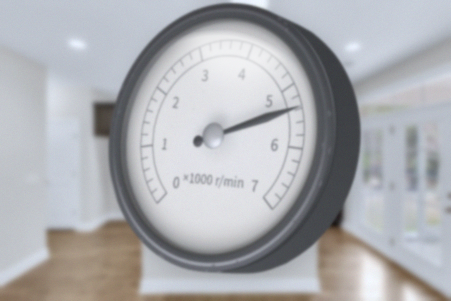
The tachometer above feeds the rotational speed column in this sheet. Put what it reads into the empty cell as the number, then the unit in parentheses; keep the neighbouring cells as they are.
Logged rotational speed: 5400 (rpm)
